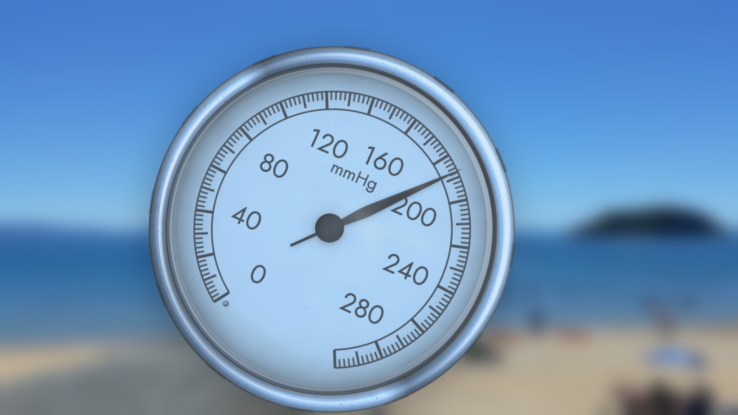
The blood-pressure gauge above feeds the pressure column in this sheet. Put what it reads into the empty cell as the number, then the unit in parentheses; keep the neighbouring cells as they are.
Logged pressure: 188 (mmHg)
